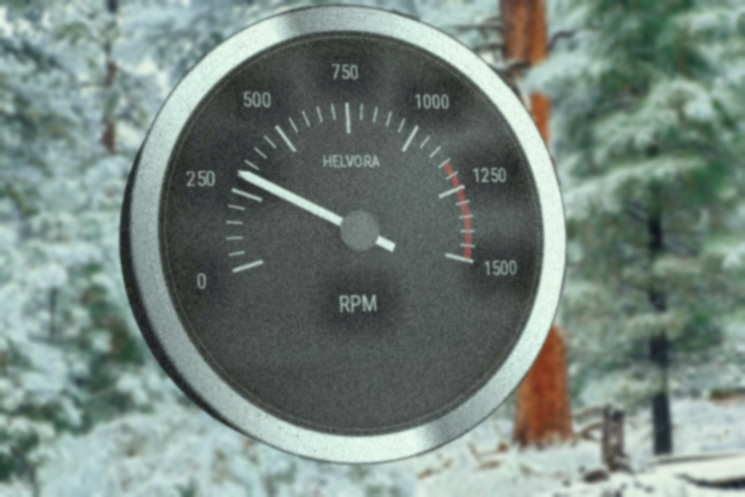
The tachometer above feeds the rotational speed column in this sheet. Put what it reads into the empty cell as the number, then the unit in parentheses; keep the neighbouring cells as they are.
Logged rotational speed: 300 (rpm)
